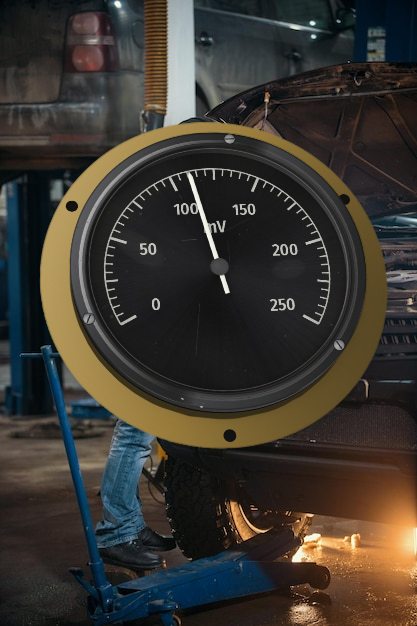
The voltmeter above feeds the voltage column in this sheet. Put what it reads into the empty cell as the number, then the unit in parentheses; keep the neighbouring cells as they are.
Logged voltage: 110 (mV)
